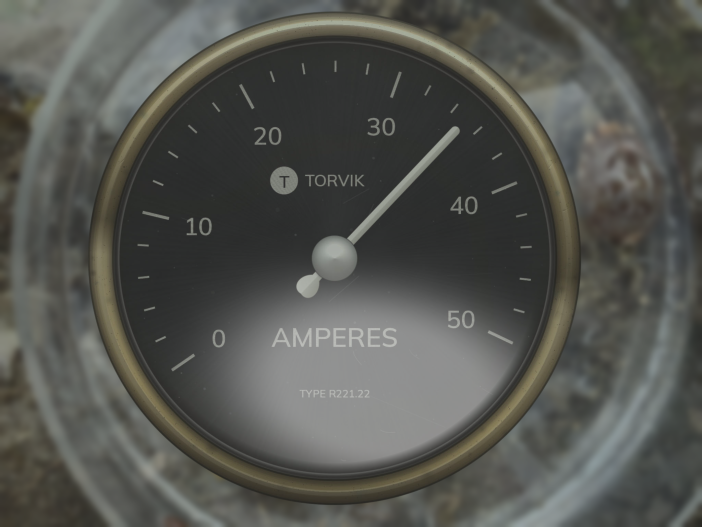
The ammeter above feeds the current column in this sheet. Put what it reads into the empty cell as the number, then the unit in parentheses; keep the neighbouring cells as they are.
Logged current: 35 (A)
